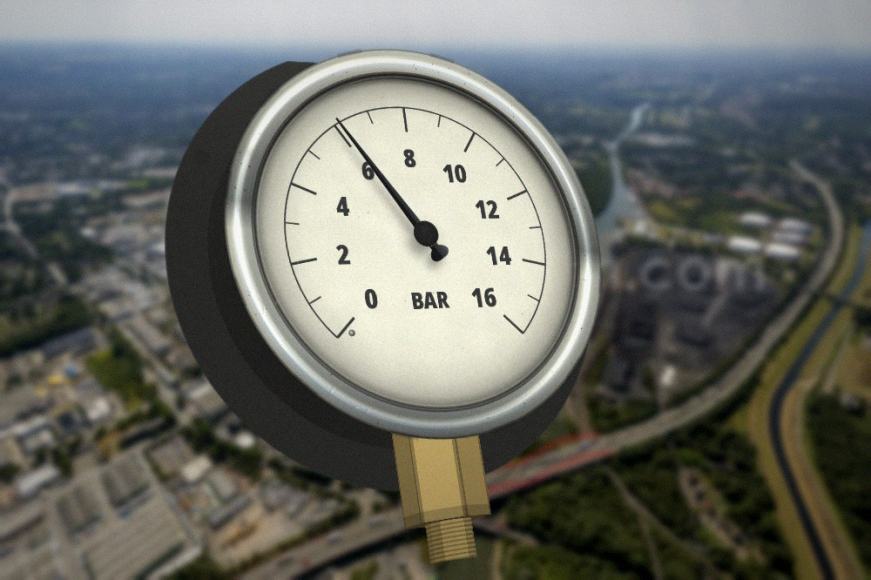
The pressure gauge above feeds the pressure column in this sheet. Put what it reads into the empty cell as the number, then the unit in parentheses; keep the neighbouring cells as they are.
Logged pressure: 6 (bar)
